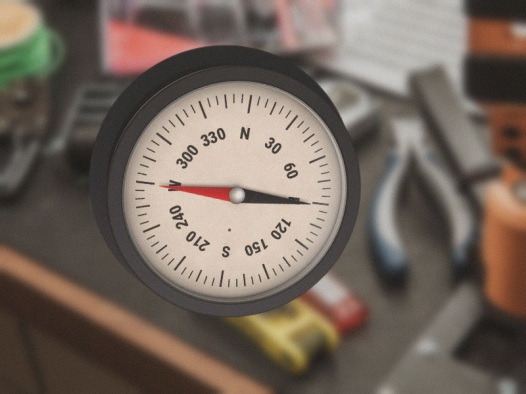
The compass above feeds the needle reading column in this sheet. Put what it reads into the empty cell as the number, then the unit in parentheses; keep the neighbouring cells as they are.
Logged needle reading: 270 (°)
